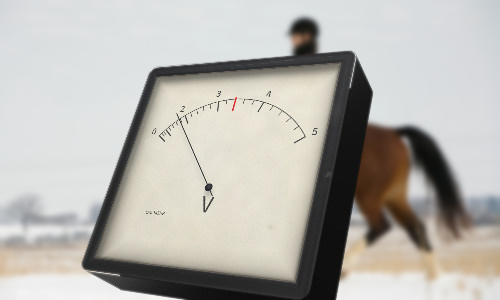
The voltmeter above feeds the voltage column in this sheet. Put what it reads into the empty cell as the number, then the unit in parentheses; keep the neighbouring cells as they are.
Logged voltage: 1.8 (V)
